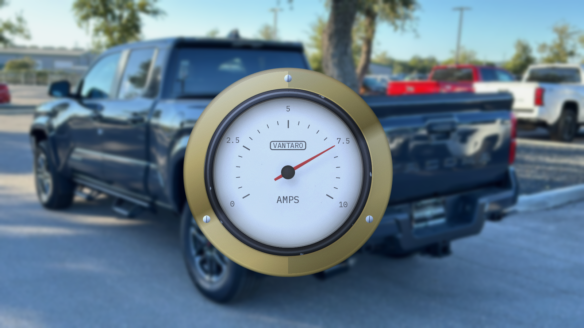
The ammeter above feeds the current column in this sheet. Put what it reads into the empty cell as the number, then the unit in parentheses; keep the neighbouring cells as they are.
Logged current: 7.5 (A)
